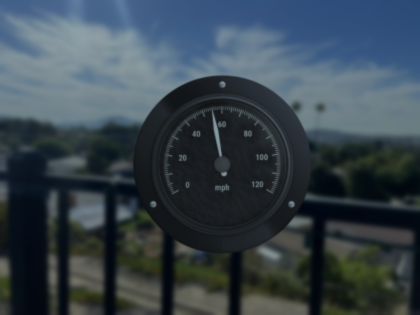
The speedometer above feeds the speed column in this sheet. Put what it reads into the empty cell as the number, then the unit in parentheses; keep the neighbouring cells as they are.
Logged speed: 55 (mph)
